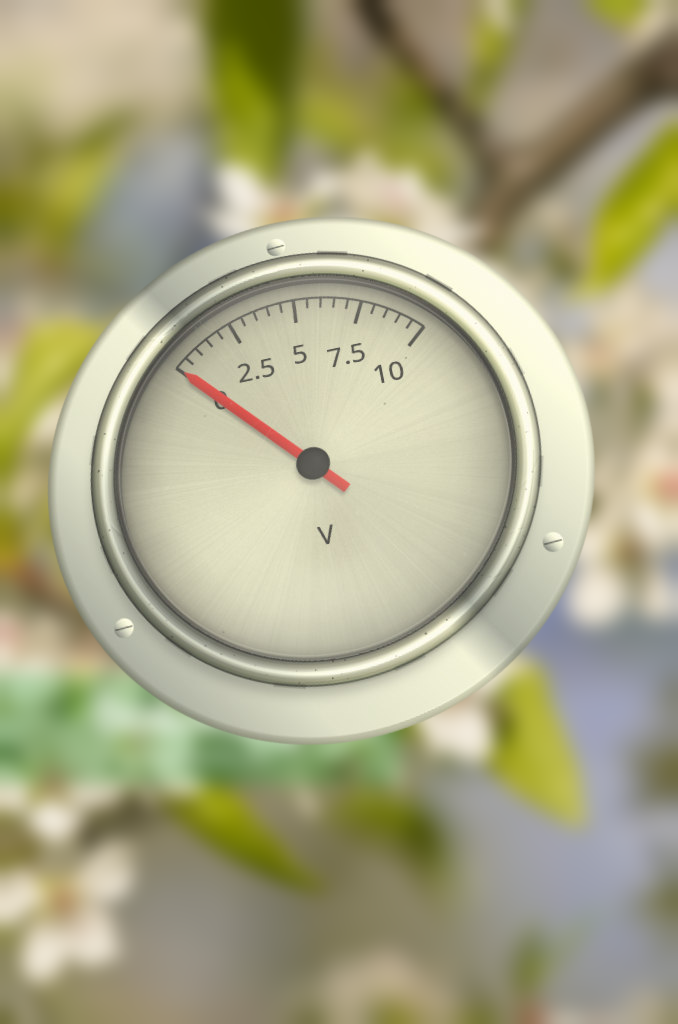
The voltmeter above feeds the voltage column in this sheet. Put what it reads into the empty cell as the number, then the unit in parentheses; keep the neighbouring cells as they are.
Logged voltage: 0 (V)
